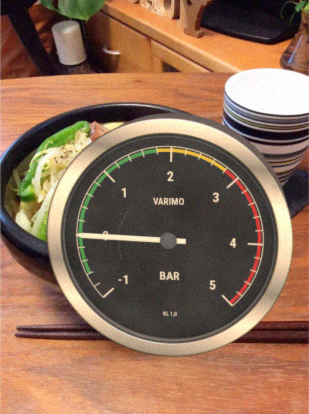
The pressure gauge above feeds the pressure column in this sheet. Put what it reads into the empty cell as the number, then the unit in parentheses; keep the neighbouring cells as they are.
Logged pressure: 0 (bar)
